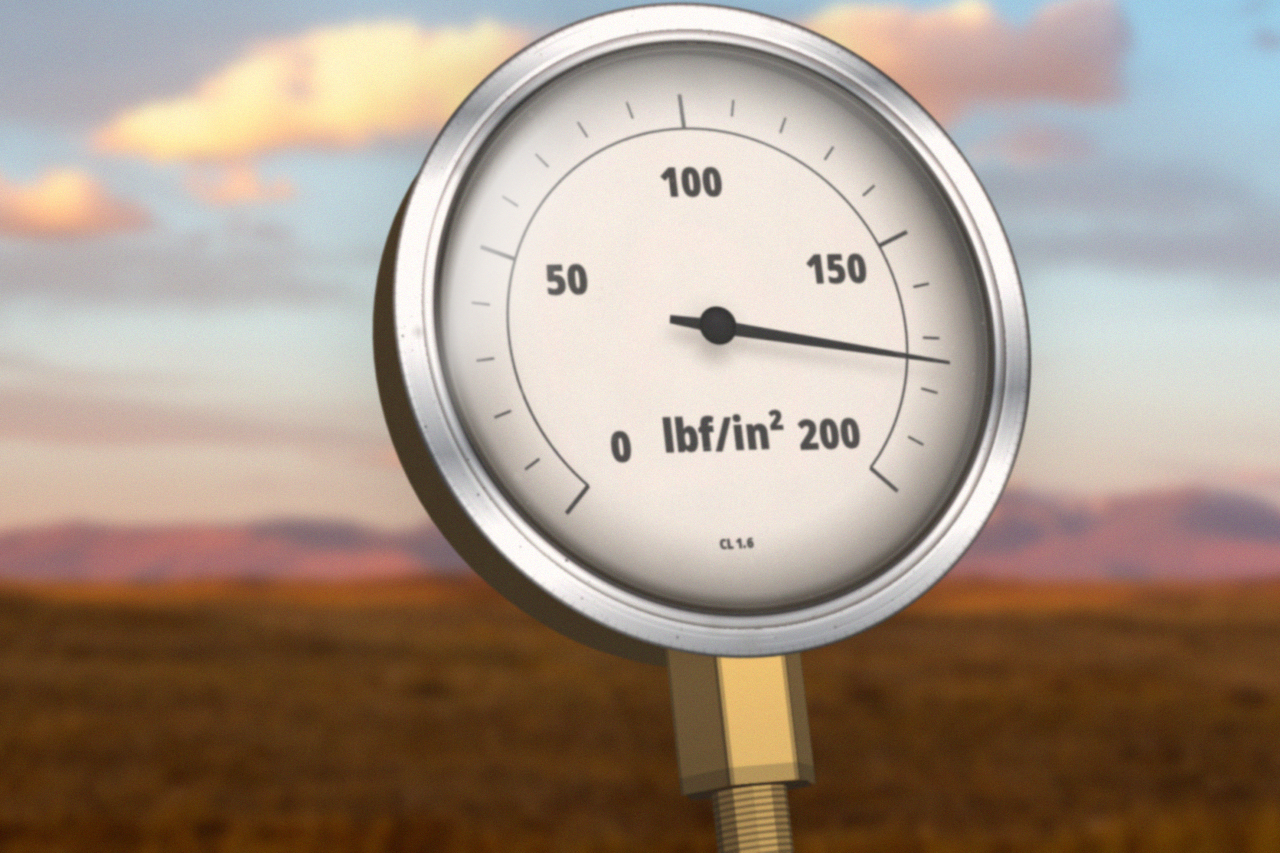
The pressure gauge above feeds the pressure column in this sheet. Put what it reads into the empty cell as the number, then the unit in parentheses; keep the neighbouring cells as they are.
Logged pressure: 175 (psi)
